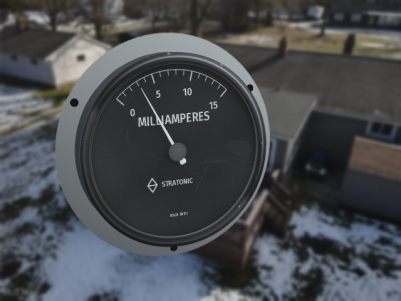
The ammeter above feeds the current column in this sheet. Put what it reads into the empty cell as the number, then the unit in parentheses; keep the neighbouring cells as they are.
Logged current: 3 (mA)
